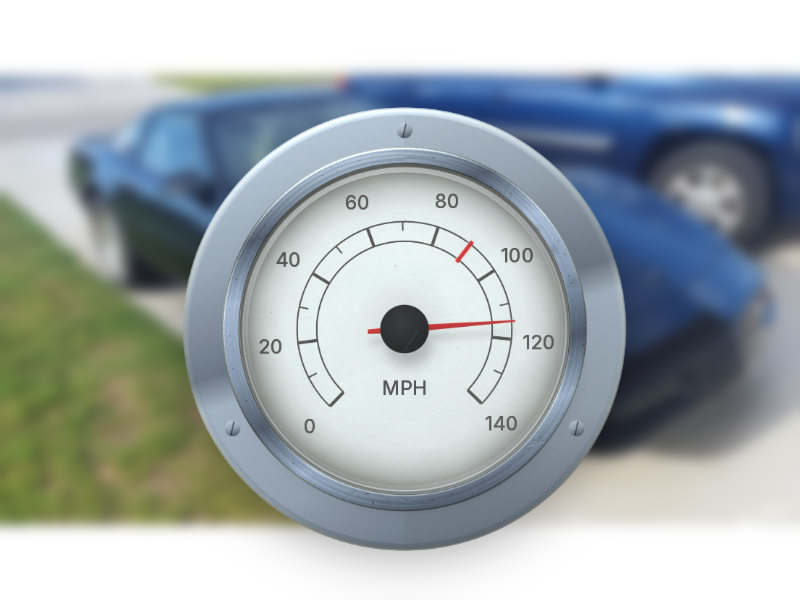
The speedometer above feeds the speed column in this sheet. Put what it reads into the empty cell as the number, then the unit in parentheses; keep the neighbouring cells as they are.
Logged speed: 115 (mph)
